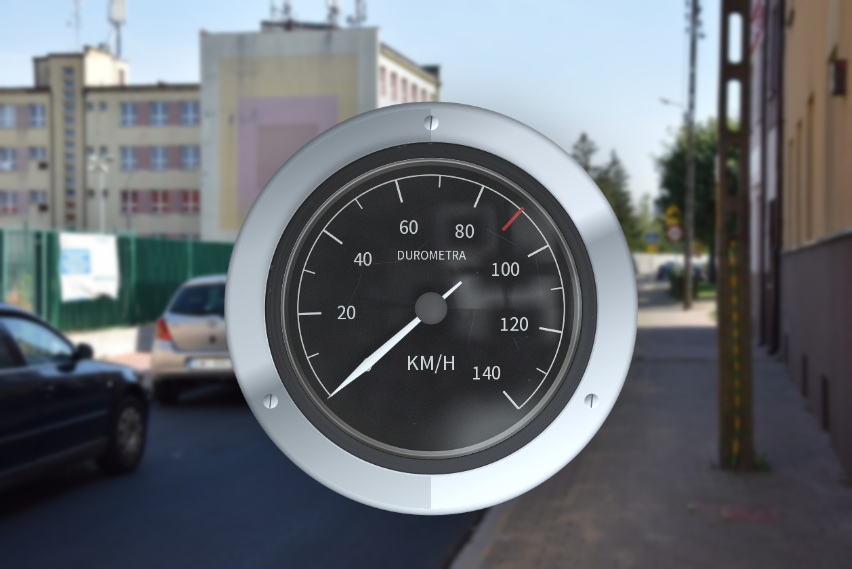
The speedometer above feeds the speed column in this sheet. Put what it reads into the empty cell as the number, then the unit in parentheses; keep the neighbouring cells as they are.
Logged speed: 0 (km/h)
